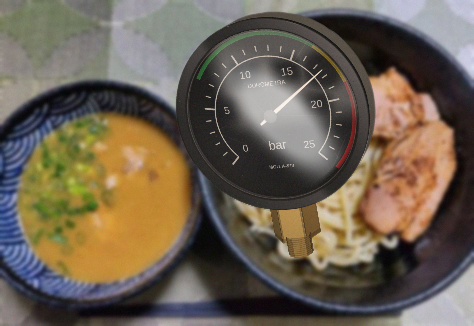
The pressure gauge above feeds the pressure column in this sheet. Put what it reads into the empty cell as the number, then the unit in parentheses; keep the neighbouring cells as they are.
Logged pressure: 17.5 (bar)
